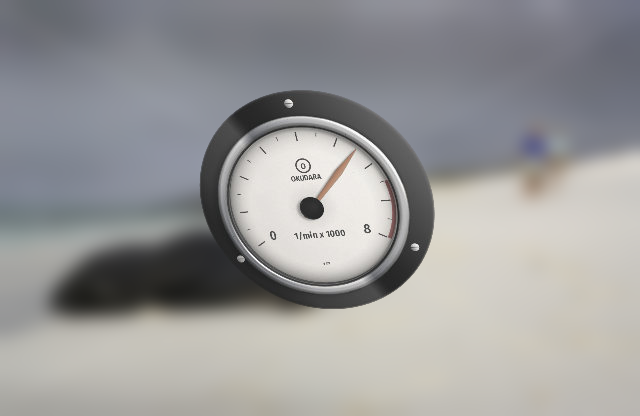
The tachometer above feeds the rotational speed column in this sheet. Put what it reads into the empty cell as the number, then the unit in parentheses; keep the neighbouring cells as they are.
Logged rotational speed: 5500 (rpm)
